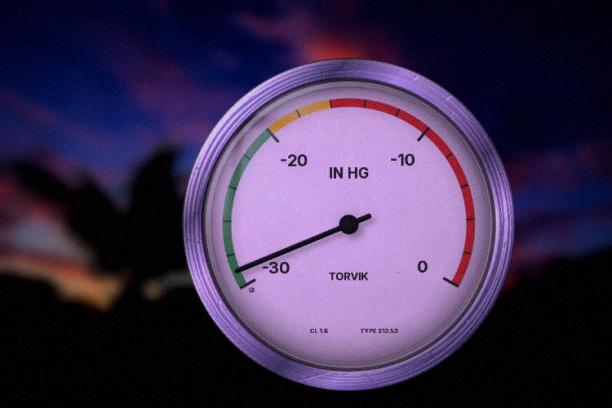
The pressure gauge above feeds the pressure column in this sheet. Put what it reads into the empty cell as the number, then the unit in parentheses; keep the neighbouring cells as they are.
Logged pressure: -29 (inHg)
